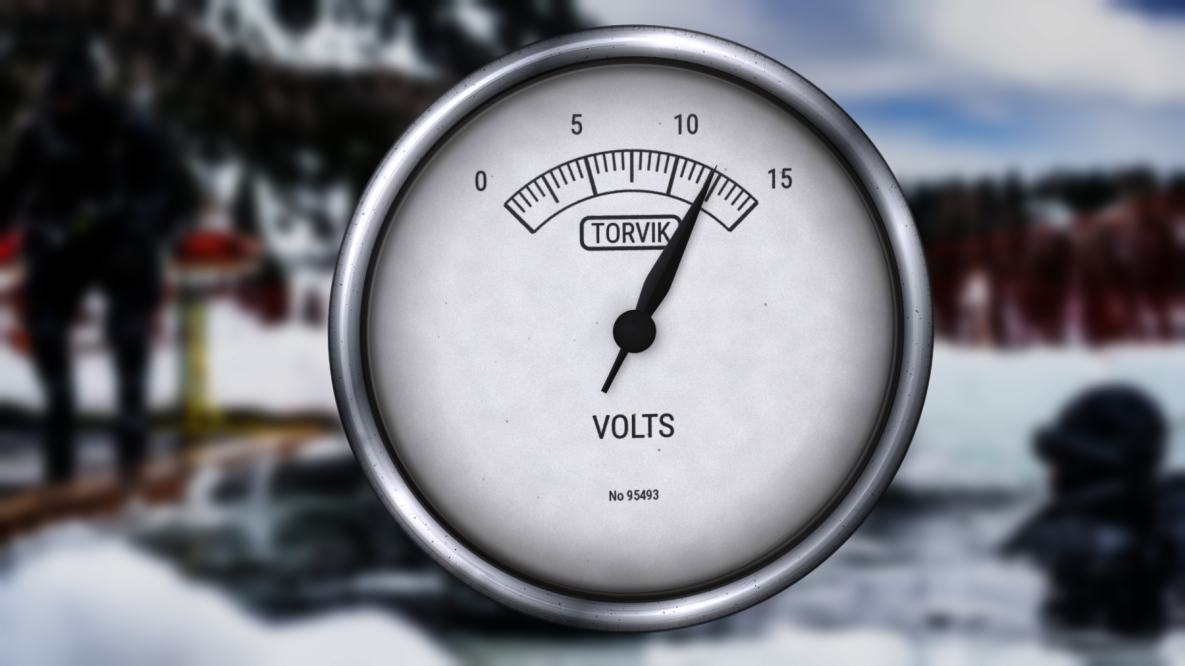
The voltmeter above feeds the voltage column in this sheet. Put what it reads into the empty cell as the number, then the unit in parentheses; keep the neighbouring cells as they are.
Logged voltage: 12 (V)
